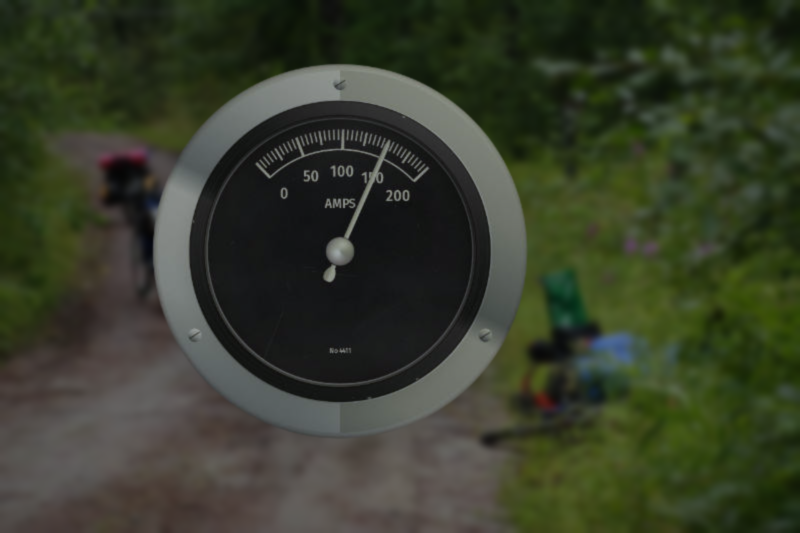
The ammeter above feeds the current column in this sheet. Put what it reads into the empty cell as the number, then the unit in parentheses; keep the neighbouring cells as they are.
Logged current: 150 (A)
